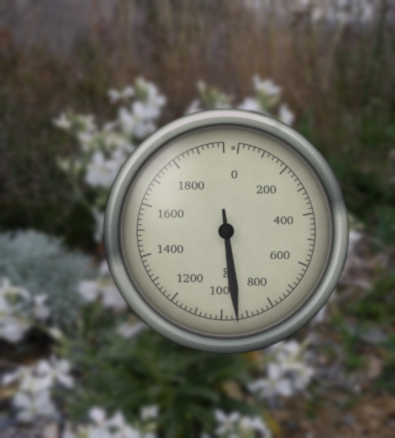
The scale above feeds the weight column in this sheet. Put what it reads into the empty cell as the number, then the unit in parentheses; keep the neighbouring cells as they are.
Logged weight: 940 (g)
